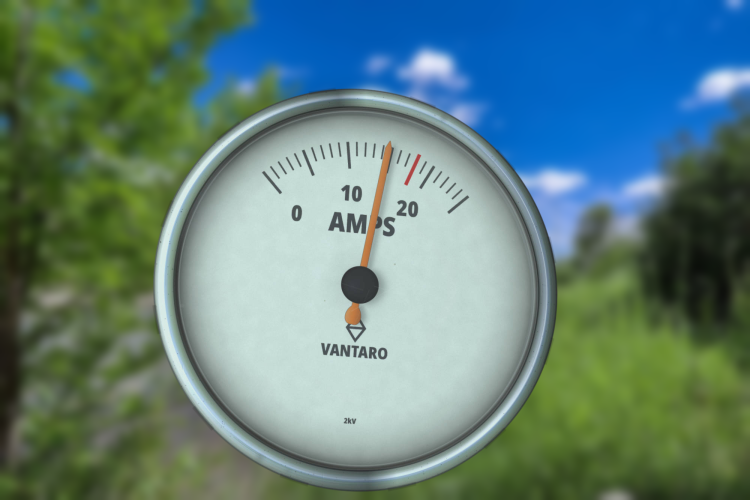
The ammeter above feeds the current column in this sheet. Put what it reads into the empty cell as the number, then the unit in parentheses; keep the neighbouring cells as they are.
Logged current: 14.5 (A)
